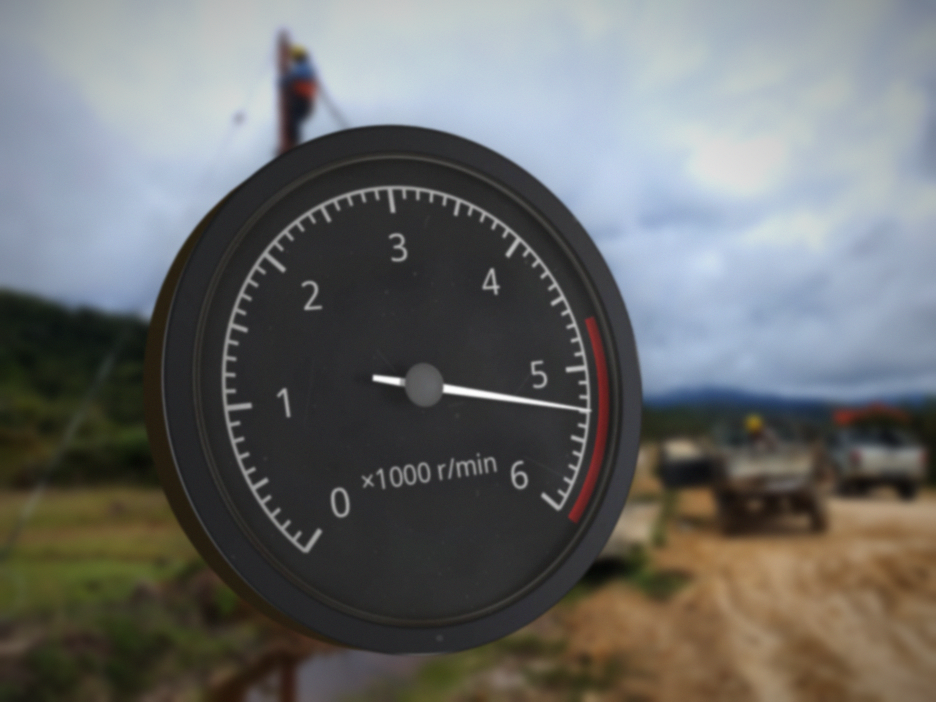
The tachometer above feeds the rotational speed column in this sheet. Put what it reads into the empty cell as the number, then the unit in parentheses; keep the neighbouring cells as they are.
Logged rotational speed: 5300 (rpm)
